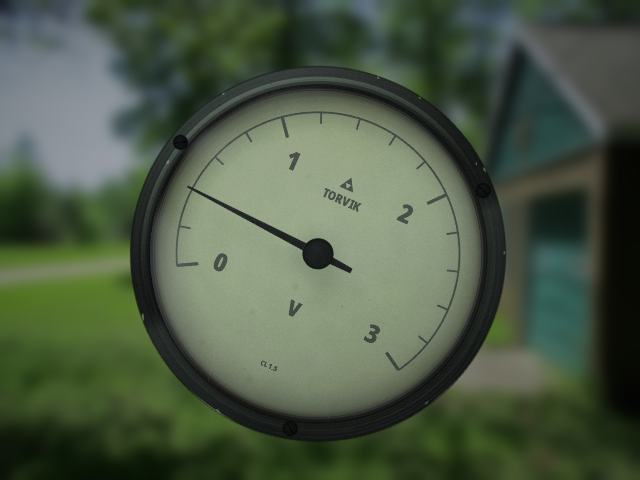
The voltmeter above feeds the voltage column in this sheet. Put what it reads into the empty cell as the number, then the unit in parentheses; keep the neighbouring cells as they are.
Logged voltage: 0.4 (V)
